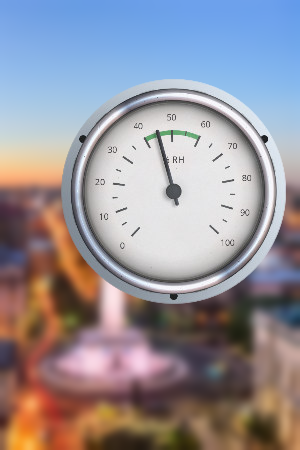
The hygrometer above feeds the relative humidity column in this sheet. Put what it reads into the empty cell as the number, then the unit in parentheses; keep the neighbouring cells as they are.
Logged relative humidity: 45 (%)
